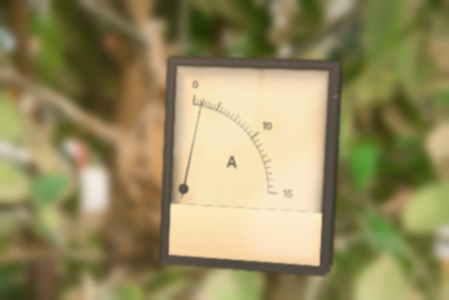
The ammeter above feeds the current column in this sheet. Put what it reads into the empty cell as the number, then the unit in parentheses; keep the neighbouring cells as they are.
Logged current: 2.5 (A)
